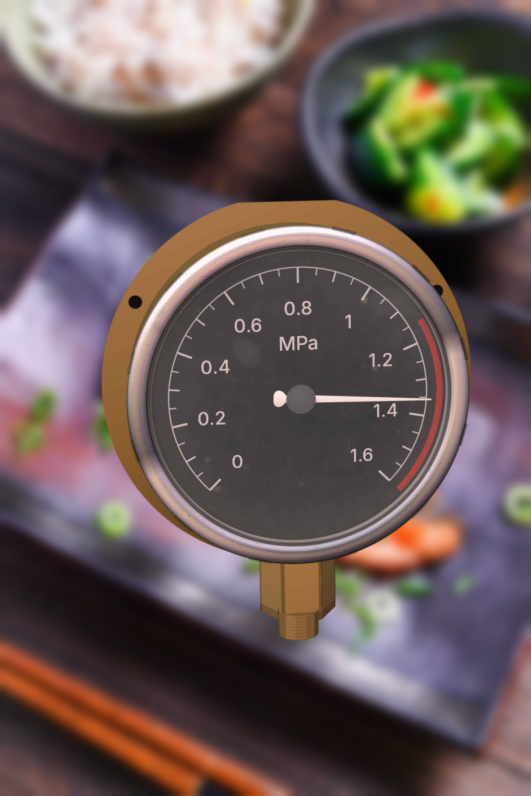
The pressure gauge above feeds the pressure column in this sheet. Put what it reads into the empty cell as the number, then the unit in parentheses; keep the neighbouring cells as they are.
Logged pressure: 1.35 (MPa)
